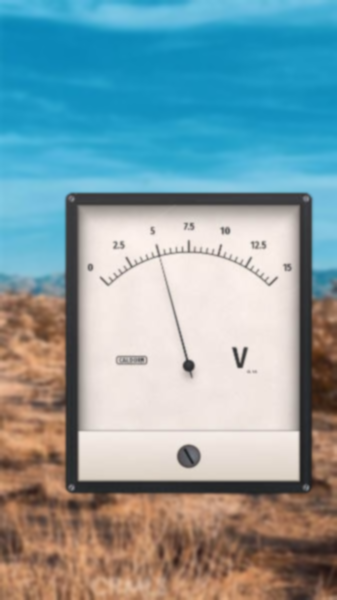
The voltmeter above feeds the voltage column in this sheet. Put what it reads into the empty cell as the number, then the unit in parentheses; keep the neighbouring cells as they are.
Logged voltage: 5 (V)
